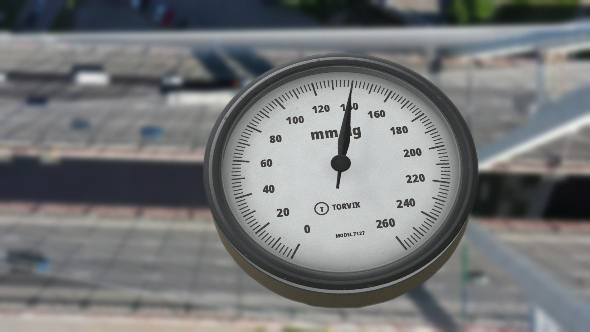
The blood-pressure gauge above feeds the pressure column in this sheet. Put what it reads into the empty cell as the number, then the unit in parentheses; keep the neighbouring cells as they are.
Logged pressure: 140 (mmHg)
